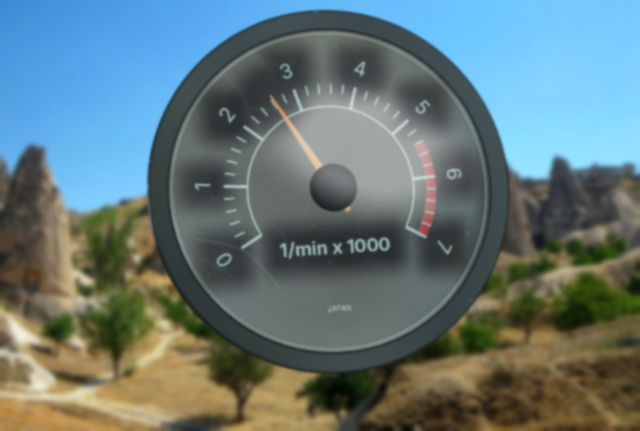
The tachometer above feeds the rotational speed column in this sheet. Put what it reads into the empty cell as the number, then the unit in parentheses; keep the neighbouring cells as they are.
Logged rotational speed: 2600 (rpm)
